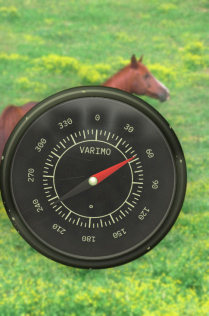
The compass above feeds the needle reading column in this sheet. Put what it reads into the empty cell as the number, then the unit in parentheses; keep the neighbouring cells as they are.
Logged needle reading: 55 (°)
